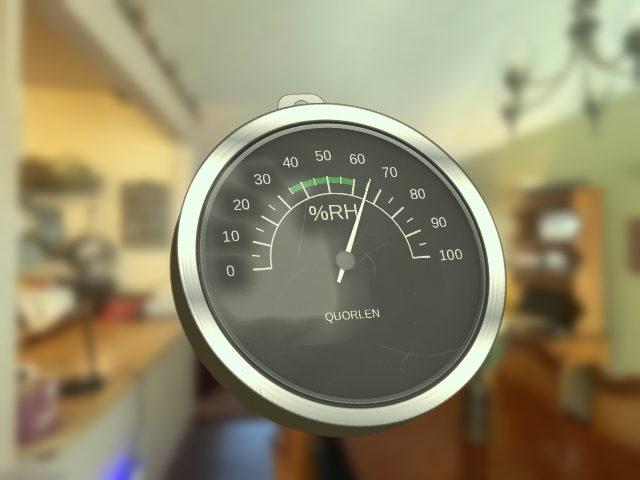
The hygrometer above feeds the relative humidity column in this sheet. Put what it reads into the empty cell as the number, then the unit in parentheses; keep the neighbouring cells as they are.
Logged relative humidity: 65 (%)
